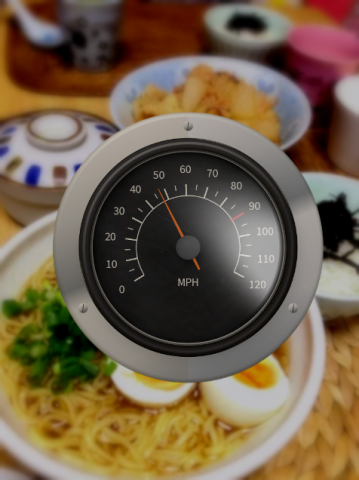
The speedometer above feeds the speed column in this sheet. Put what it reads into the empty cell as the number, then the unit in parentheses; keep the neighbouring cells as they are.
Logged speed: 47.5 (mph)
